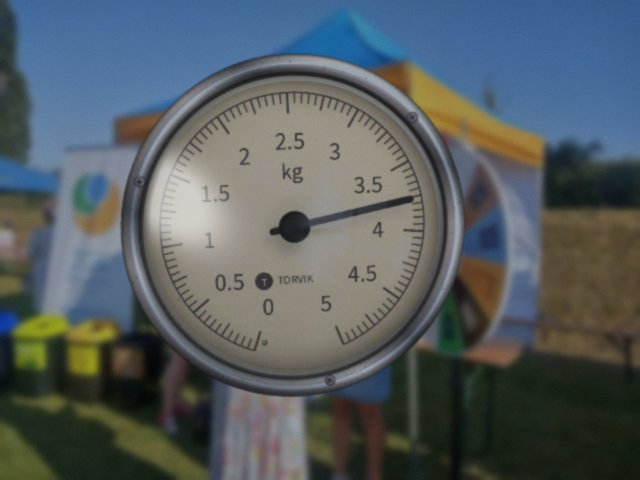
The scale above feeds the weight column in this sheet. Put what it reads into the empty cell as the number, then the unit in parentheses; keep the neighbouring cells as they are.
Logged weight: 3.75 (kg)
